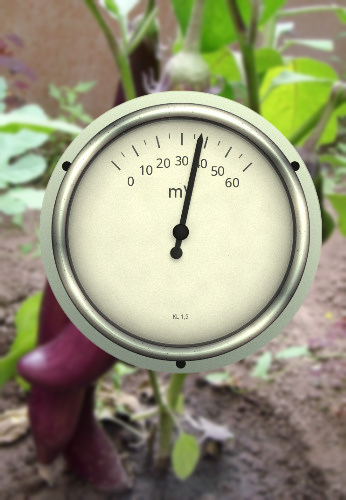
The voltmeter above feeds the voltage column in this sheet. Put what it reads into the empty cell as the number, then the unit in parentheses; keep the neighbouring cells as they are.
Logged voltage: 37.5 (mV)
